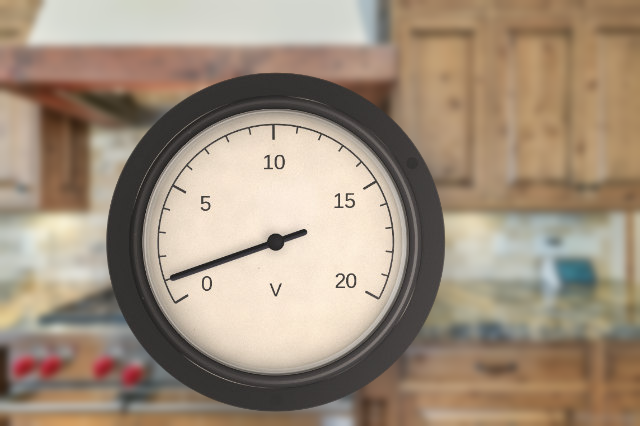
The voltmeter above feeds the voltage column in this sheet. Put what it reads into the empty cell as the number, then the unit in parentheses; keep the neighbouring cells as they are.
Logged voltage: 1 (V)
